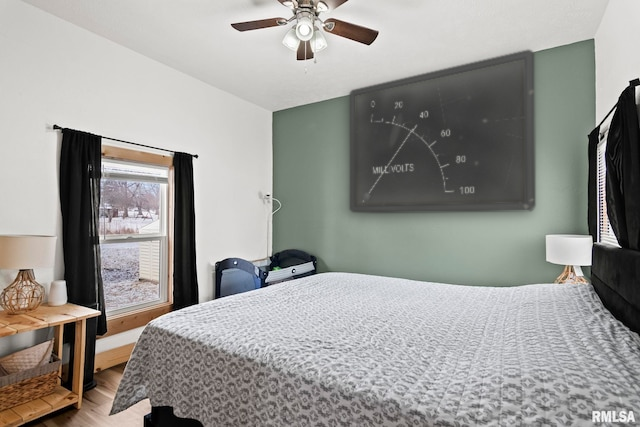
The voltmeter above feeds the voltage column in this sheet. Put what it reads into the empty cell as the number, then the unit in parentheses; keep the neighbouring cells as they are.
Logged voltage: 40 (mV)
